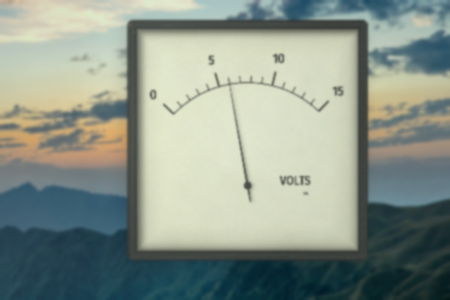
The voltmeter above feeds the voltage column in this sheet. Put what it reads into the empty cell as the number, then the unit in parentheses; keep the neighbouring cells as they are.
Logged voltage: 6 (V)
